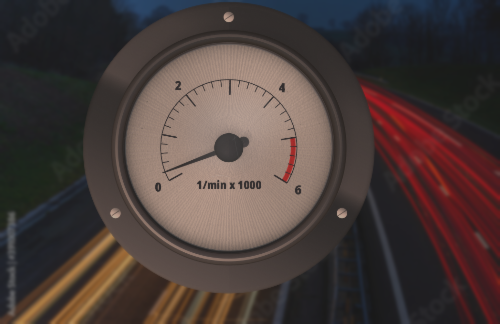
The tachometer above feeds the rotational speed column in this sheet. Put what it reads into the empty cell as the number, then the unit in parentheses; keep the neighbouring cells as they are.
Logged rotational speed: 200 (rpm)
